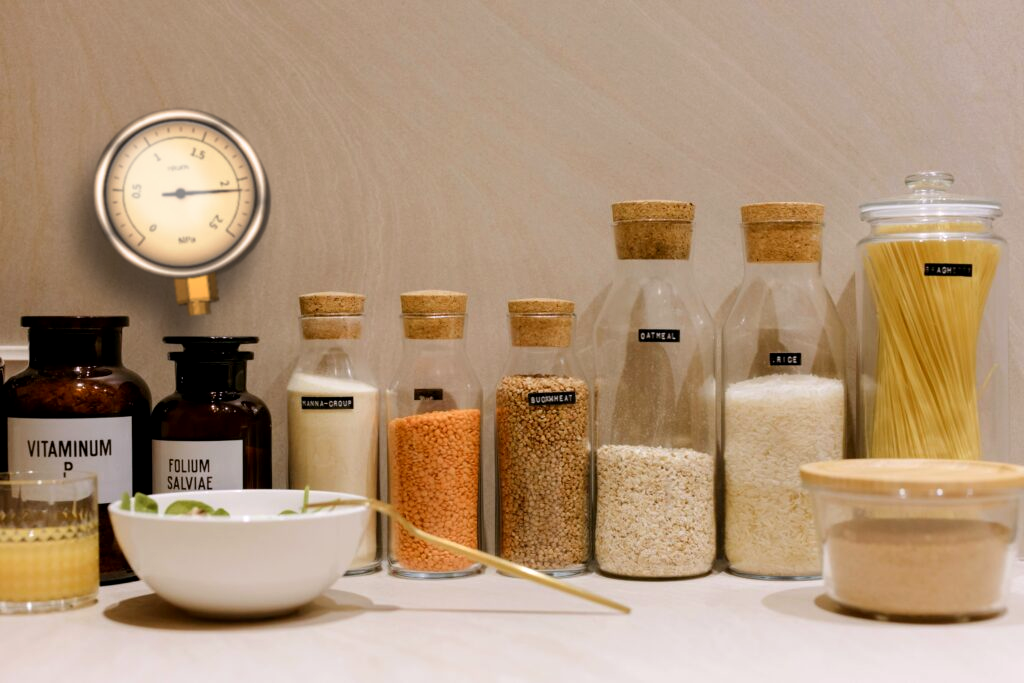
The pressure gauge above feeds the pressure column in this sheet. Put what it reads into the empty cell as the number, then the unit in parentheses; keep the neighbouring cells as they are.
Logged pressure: 2.1 (MPa)
